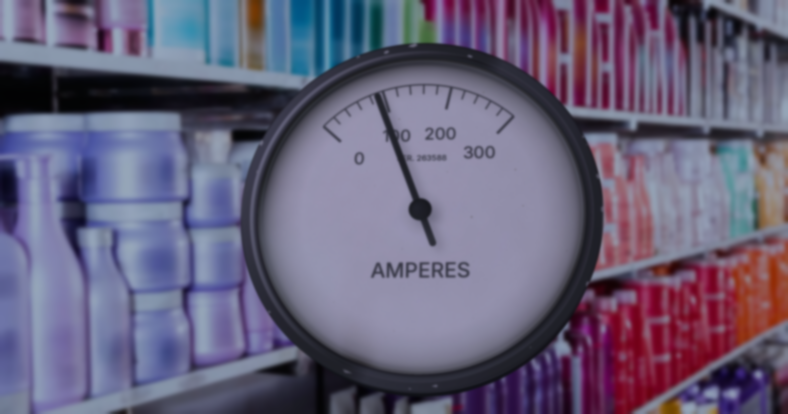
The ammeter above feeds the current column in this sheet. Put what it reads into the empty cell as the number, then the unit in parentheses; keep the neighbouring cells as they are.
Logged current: 90 (A)
